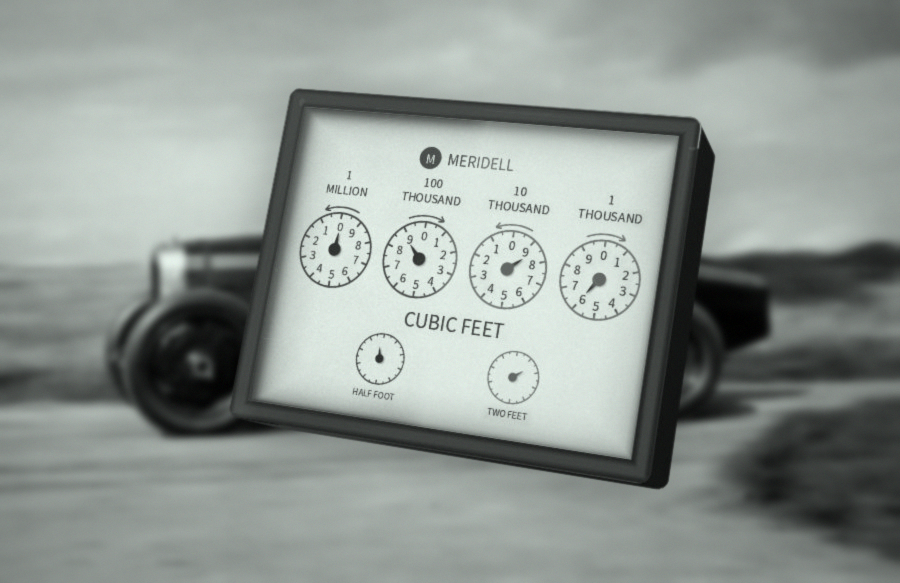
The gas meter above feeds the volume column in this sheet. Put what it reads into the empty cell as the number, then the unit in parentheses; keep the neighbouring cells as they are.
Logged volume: 988600 (ft³)
